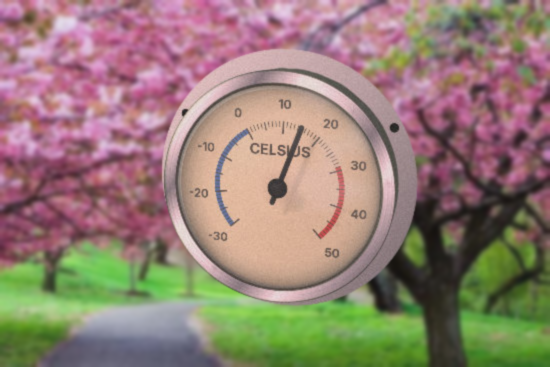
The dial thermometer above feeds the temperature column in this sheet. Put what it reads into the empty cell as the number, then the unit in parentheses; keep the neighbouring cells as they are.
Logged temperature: 15 (°C)
